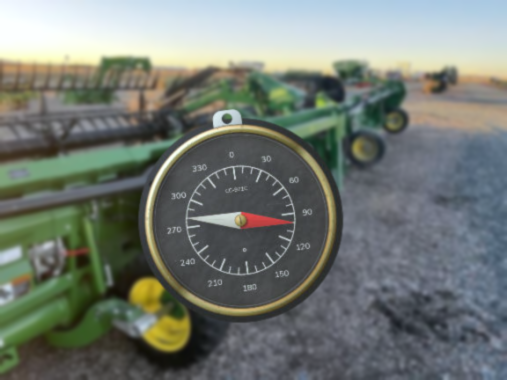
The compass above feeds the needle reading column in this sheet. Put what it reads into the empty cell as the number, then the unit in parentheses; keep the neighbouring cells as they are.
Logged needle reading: 100 (°)
